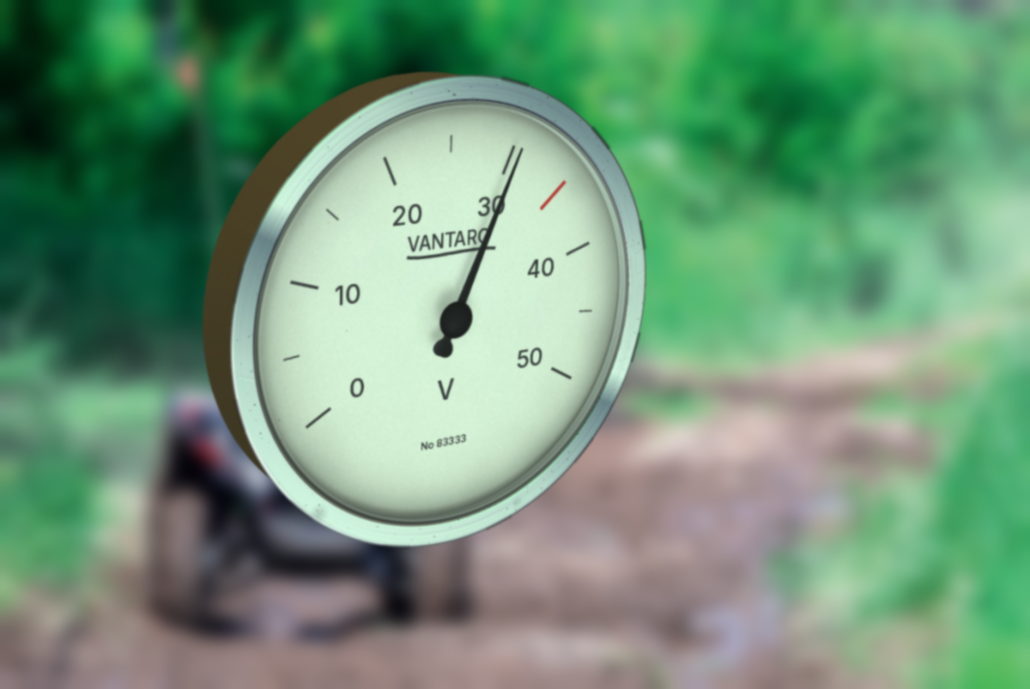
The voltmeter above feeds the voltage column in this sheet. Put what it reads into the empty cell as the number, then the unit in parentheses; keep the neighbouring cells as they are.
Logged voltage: 30 (V)
